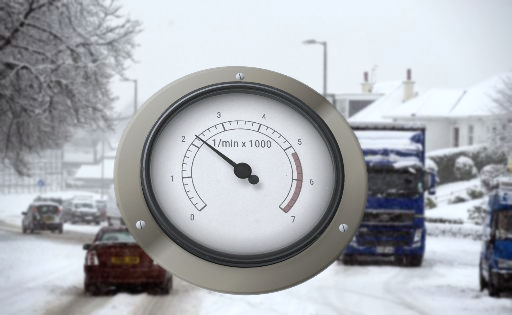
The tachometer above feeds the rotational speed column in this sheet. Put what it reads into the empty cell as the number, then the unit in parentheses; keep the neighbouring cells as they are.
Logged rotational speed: 2200 (rpm)
